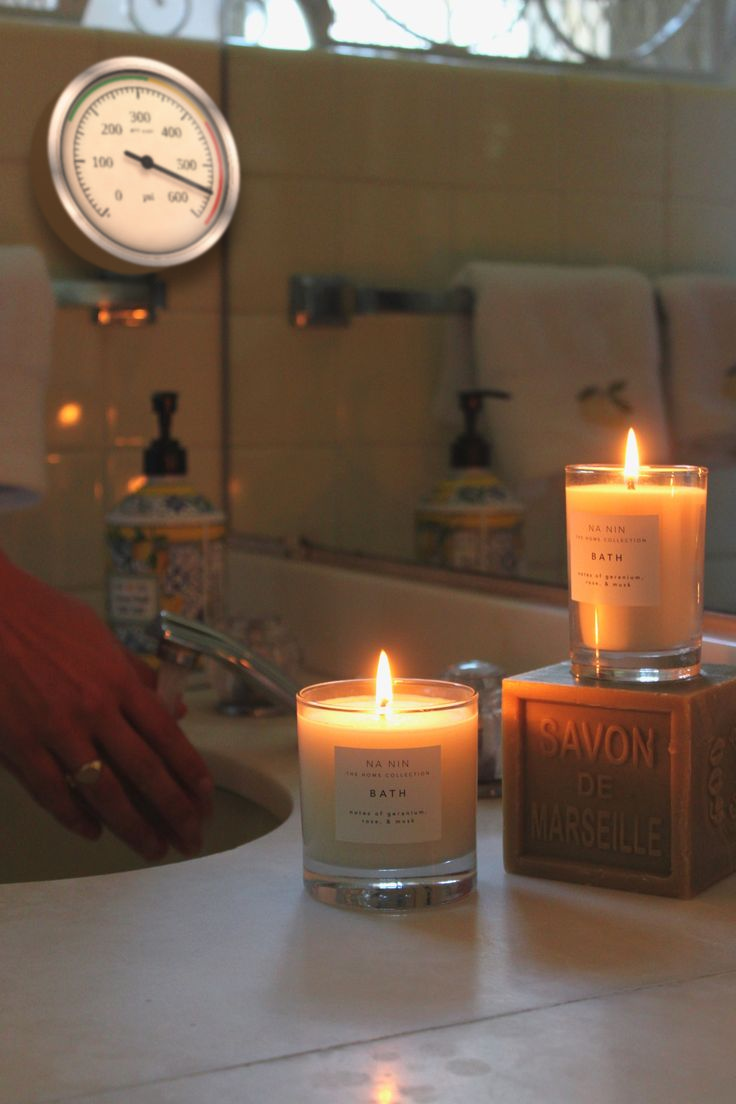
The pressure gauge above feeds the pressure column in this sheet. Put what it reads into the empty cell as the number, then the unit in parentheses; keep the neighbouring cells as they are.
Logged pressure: 550 (psi)
